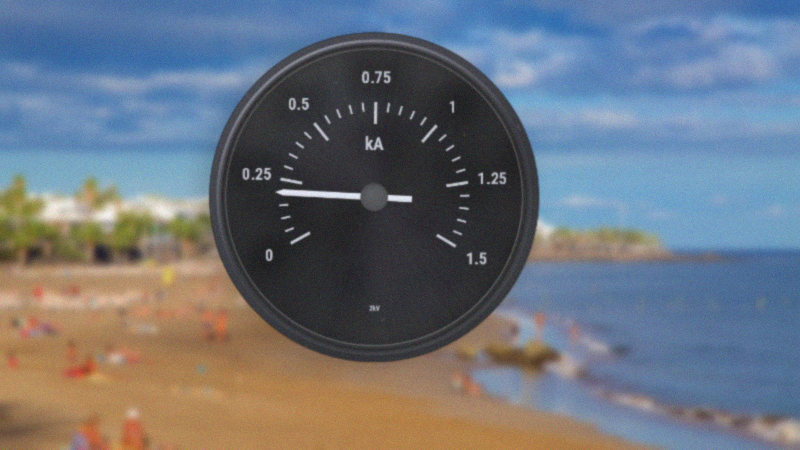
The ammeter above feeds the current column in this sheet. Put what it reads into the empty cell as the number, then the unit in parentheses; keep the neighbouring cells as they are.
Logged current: 0.2 (kA)
